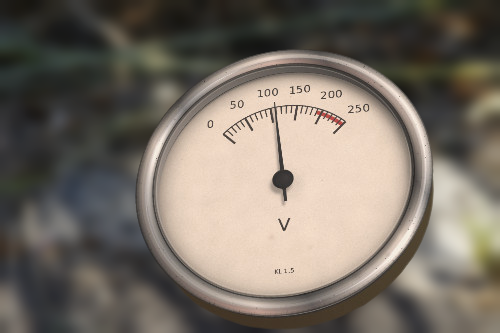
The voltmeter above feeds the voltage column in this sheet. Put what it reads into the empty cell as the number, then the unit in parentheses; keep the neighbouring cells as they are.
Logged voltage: 110 (V)
